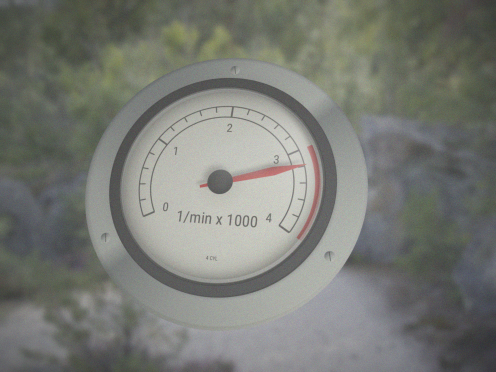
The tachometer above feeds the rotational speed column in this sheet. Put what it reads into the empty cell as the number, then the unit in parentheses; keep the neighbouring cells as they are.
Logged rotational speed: 3200 (rpm)
